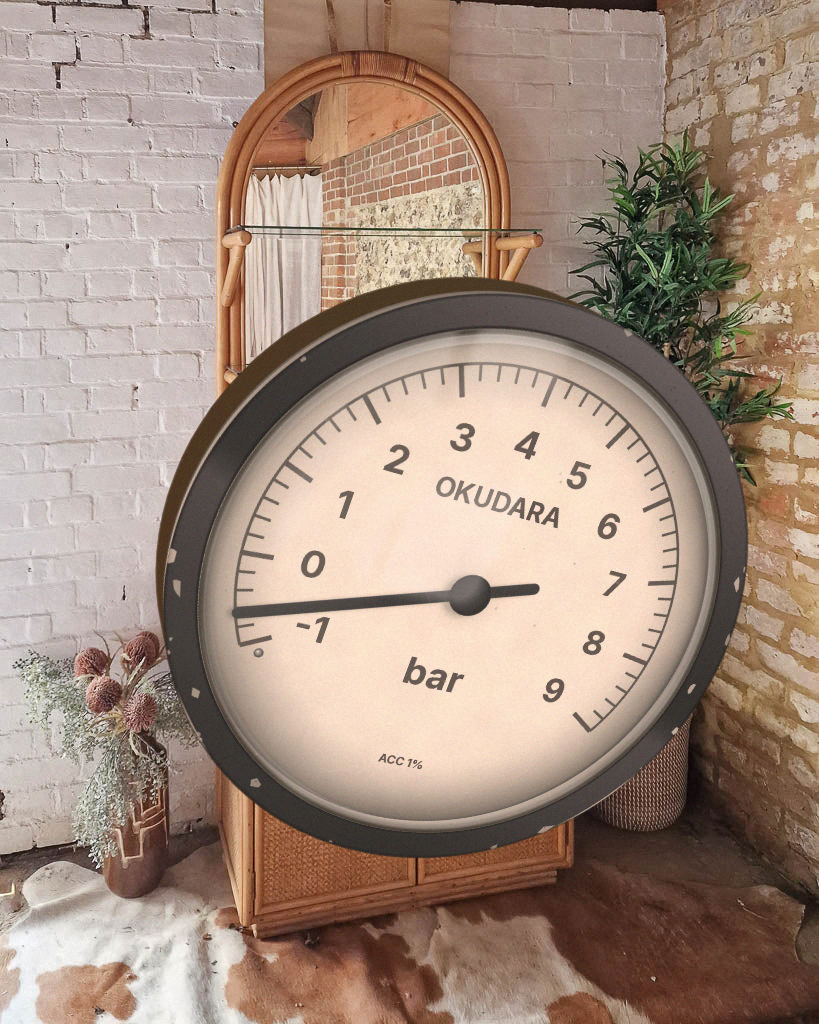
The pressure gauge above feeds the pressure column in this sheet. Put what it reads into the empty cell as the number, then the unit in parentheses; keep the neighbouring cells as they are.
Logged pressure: -0.6 (bar)
